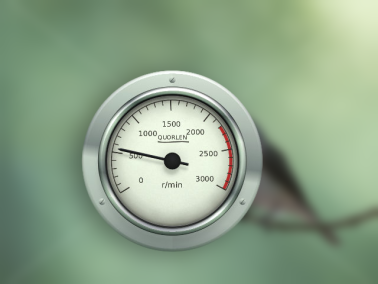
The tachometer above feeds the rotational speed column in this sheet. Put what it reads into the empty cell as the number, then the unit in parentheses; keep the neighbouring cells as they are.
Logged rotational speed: 550 (rpm)
